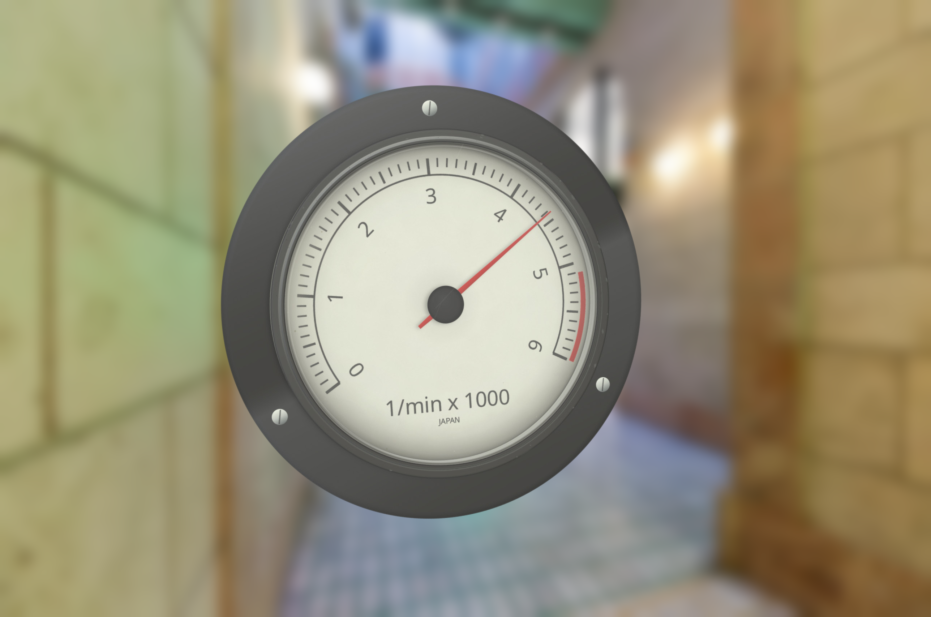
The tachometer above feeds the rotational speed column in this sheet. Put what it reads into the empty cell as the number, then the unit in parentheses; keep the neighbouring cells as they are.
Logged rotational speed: 4400 (rpm)
